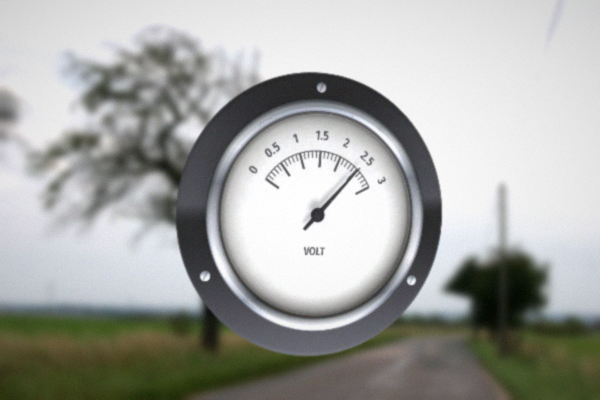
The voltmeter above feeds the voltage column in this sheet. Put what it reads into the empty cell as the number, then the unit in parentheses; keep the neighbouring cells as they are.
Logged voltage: 2.5 (V)
